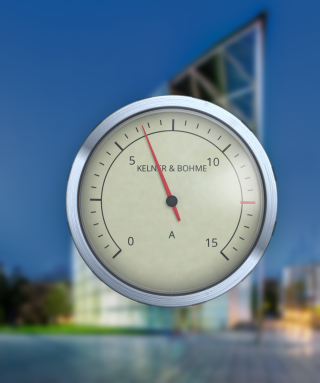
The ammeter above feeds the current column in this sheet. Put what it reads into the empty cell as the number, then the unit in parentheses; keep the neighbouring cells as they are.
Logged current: 6.25 (A)
